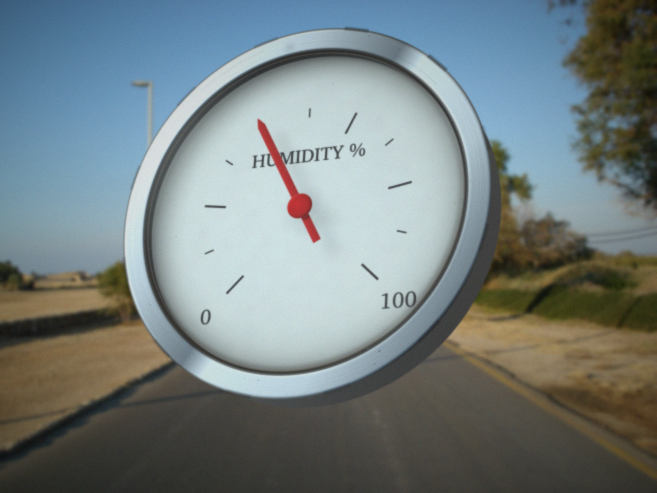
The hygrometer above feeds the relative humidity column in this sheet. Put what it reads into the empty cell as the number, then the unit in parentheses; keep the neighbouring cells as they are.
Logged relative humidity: 40 (%)
